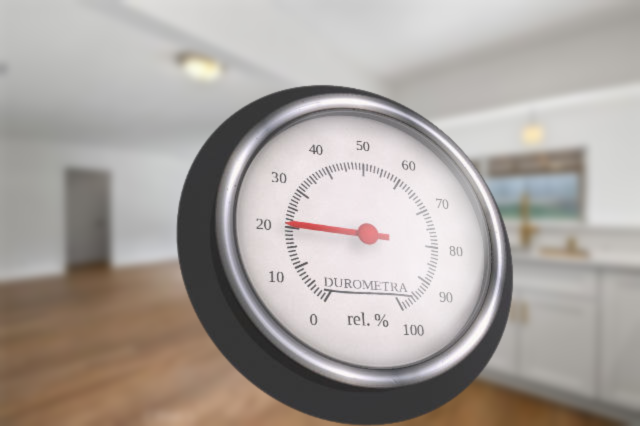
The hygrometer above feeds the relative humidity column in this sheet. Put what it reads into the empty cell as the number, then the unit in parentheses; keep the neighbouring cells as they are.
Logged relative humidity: 20 (%)
